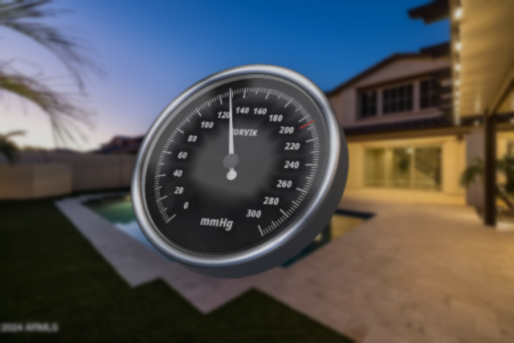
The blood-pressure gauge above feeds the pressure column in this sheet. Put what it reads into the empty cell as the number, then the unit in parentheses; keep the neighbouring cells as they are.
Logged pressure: 130 (mmHg)
